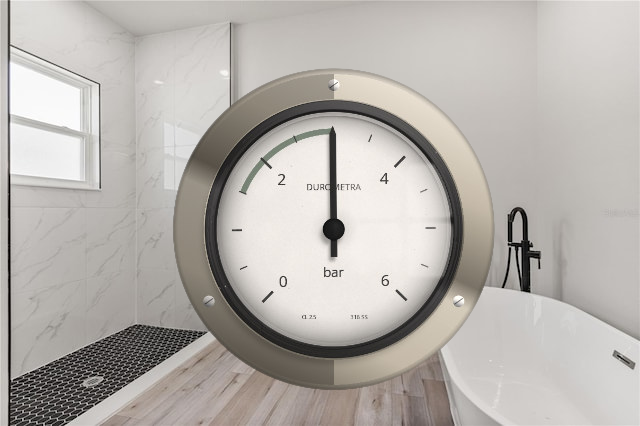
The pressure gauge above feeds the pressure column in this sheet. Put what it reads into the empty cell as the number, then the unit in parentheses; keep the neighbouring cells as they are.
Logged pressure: 3 (bar)
